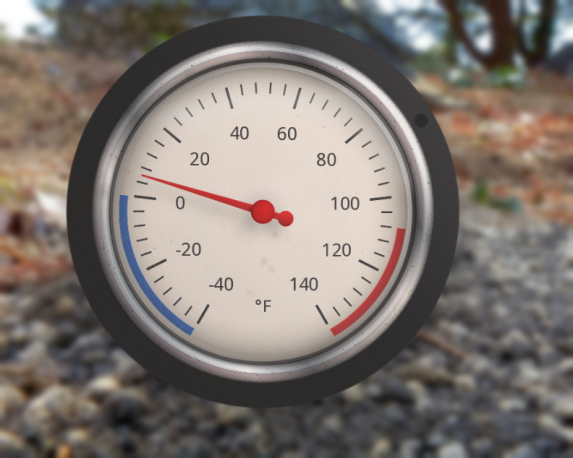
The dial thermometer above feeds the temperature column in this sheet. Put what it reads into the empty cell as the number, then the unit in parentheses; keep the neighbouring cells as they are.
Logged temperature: 6 (°F)
